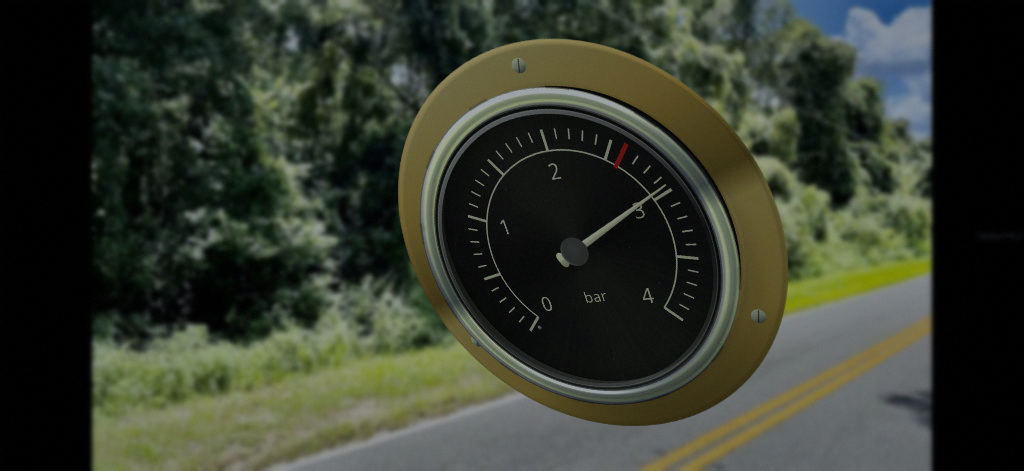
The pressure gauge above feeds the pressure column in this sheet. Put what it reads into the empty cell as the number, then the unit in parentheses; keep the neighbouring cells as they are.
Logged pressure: 2.95 (bar)
